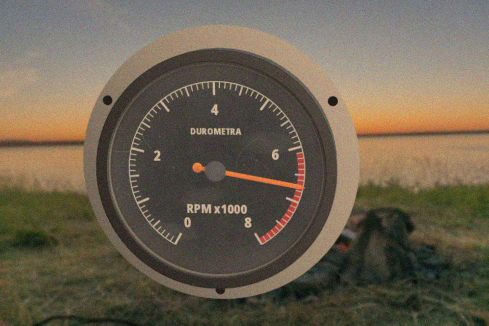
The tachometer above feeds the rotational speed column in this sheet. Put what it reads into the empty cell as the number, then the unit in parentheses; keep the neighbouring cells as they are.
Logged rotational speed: 6700 (rpm)
